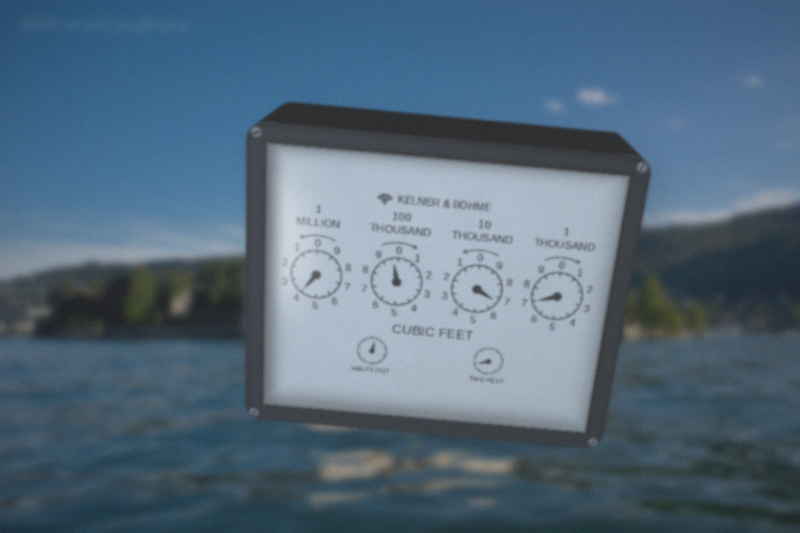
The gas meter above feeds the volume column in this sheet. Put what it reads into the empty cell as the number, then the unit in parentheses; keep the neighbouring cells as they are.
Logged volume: 396700 (ft³)
